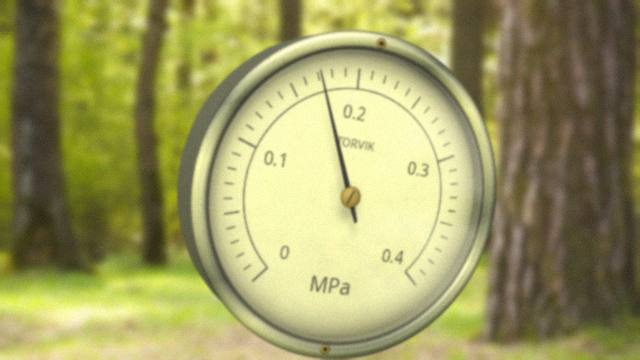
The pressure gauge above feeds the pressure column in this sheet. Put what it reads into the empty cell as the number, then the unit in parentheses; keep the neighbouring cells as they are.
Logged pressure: 0.17 (MPa)
